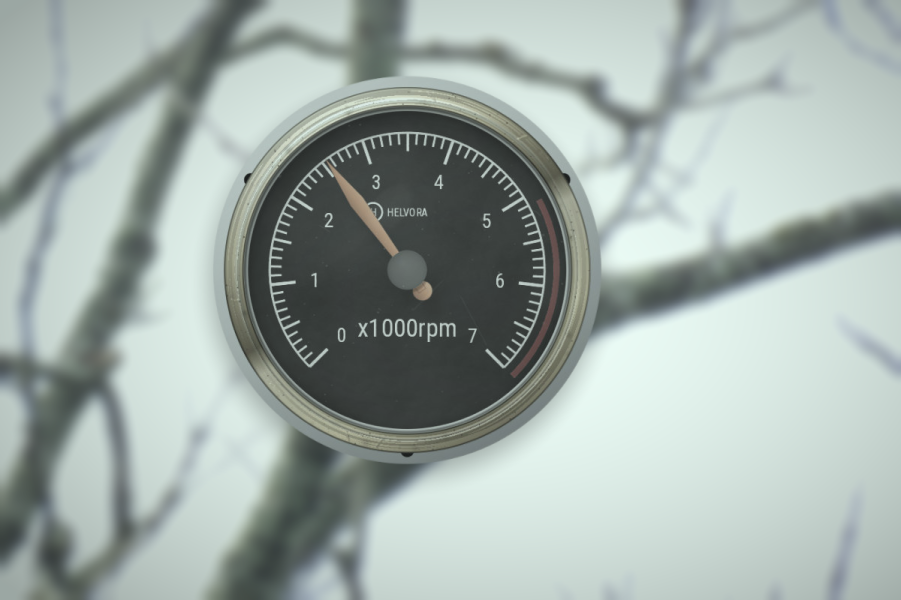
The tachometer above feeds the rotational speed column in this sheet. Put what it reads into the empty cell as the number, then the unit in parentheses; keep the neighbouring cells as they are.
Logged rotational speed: 2550 (rpm)
